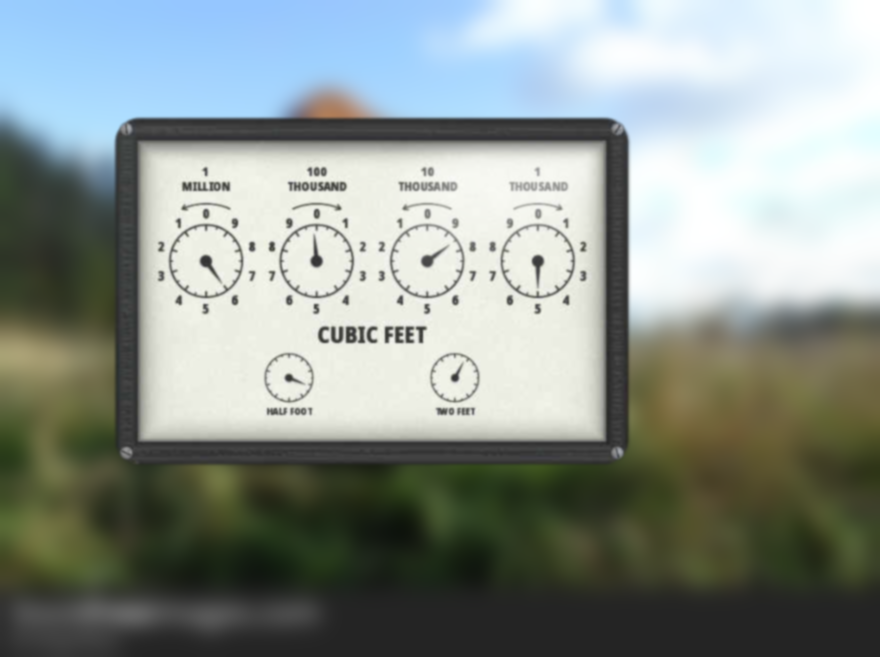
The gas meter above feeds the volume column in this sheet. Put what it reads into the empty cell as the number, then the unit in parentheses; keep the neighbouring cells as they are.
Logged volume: 598500 (ft³)
